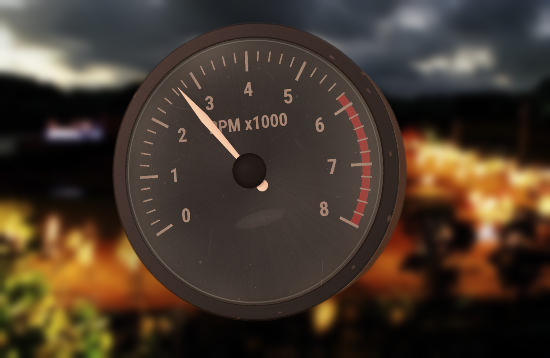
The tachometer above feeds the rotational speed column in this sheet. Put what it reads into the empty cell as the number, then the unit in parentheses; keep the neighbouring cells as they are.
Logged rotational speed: 2700 (rpm)
